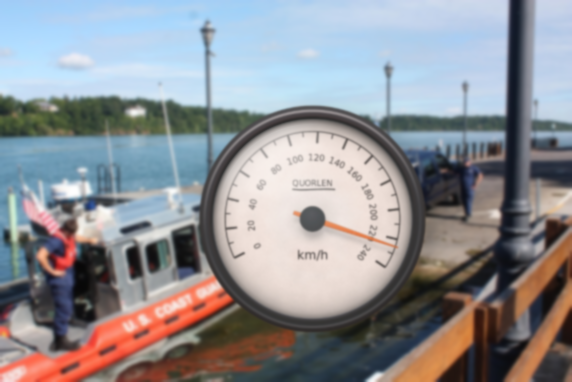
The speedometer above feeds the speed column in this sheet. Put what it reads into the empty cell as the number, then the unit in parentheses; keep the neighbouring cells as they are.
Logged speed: 225 (km/h)
